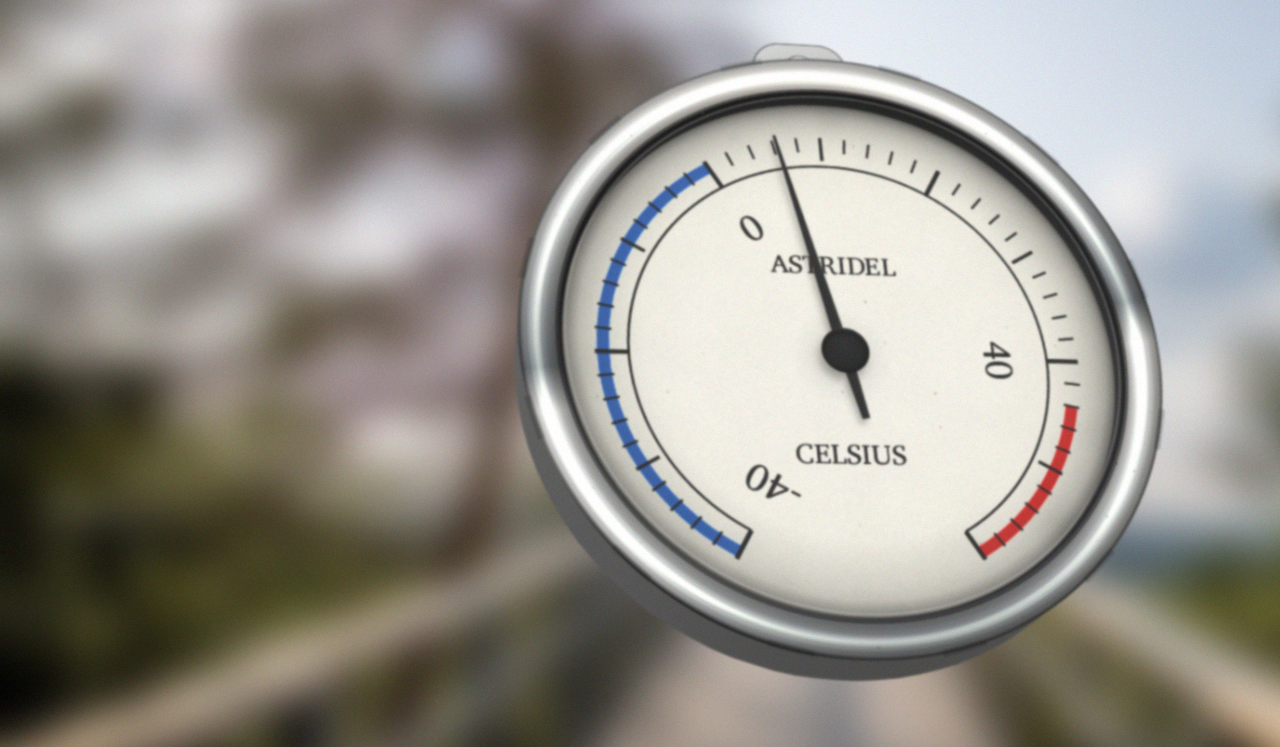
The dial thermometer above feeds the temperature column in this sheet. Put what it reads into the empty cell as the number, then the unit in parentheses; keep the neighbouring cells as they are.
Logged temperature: 6 (°C)
